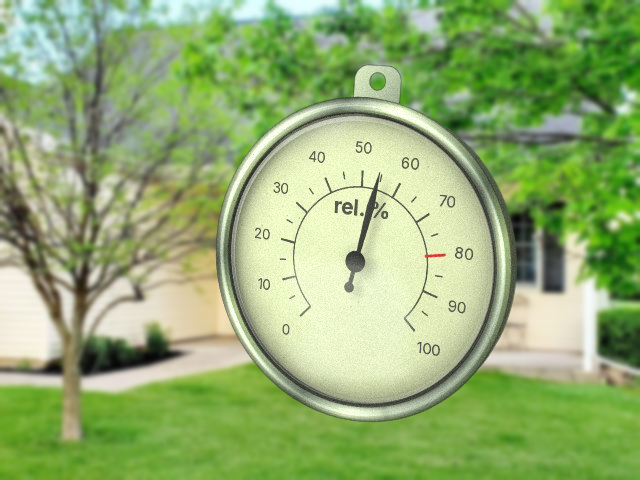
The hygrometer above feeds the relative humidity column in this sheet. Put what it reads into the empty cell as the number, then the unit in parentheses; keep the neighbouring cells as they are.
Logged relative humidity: 55 (%)
